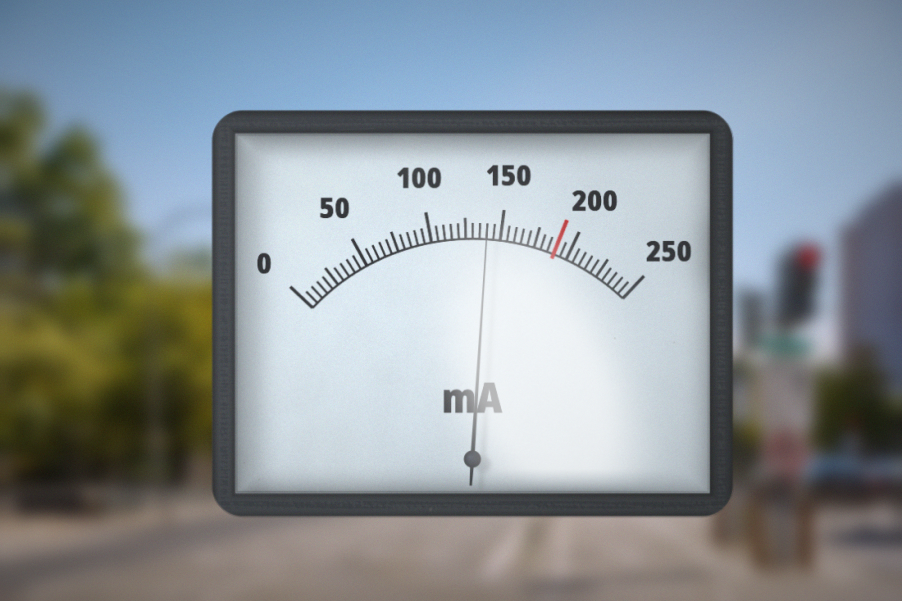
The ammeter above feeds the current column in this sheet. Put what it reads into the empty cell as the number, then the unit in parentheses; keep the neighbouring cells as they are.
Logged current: 140 (mA)
